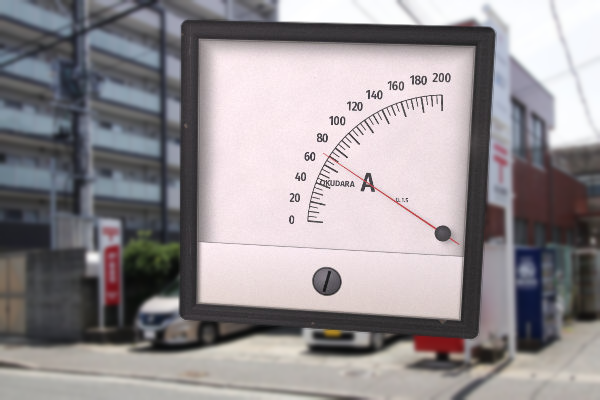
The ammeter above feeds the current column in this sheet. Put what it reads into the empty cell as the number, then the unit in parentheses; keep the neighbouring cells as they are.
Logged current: 70 (A)
